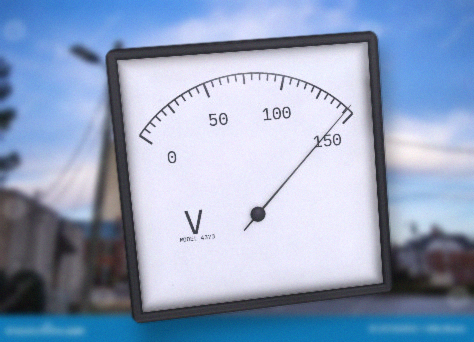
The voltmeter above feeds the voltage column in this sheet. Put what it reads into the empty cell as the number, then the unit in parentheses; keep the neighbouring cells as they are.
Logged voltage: 145 (V)
